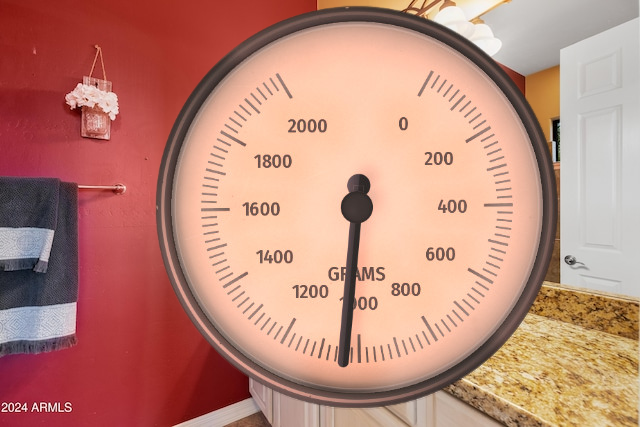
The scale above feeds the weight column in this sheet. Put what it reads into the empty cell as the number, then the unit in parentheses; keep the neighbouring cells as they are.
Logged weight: 1040 (g)
